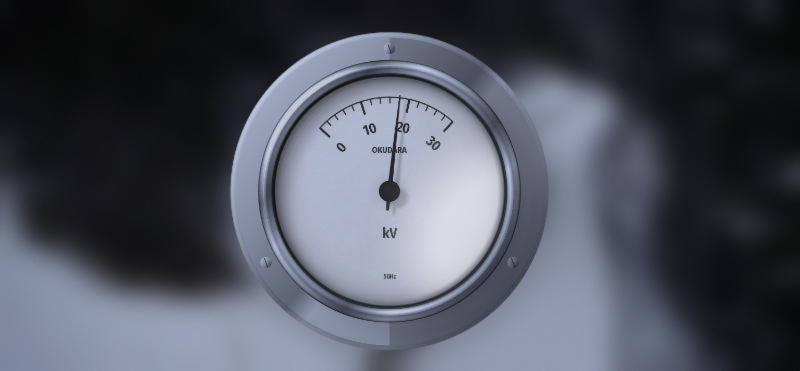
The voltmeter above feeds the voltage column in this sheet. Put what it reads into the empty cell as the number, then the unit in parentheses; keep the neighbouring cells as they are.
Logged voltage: 18 (kV)
